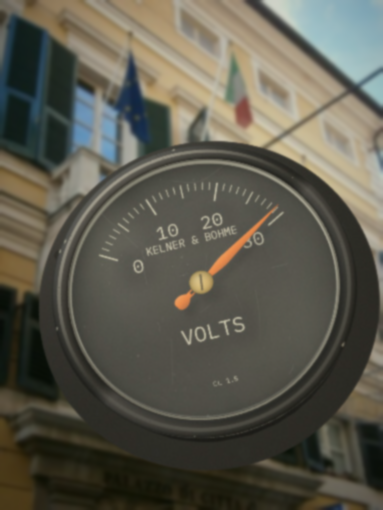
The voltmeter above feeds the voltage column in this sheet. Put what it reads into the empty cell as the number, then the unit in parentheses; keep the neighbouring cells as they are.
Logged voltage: 29 (V)
